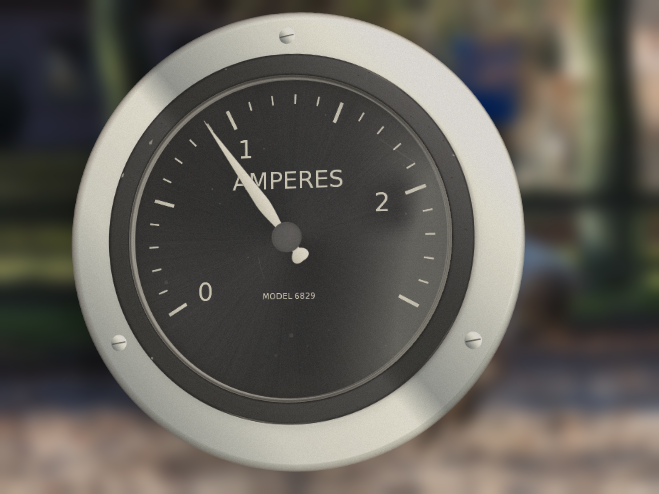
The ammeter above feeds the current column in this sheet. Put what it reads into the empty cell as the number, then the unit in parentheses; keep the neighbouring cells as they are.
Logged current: 0.9 (A)
